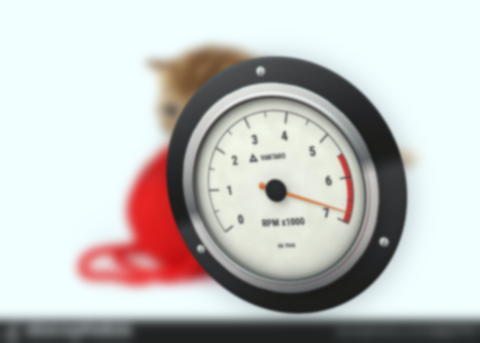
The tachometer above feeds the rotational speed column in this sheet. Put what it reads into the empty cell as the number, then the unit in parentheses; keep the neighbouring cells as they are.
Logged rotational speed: 6750 (rpm)
